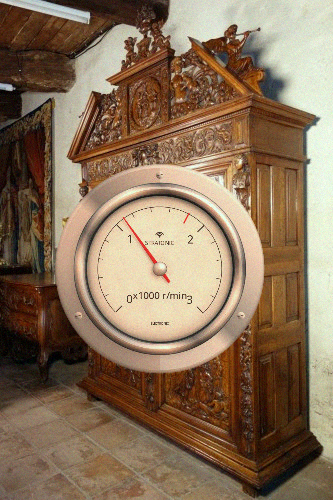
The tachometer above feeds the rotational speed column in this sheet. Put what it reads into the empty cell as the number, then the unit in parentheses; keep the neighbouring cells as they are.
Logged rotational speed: 1100 (rpm)
